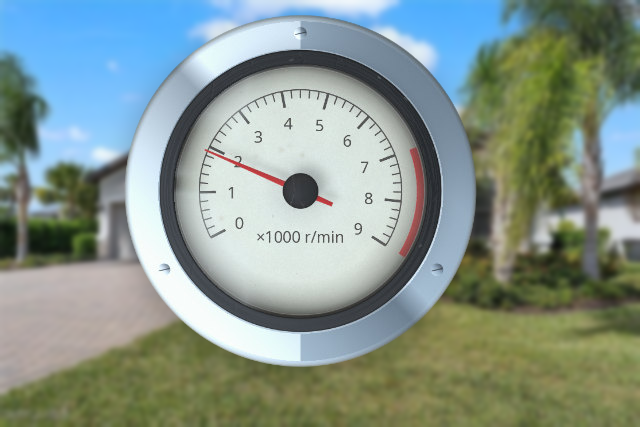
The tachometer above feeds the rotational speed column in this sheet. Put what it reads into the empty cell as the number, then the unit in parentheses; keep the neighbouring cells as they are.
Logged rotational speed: 1900 (rpm)
